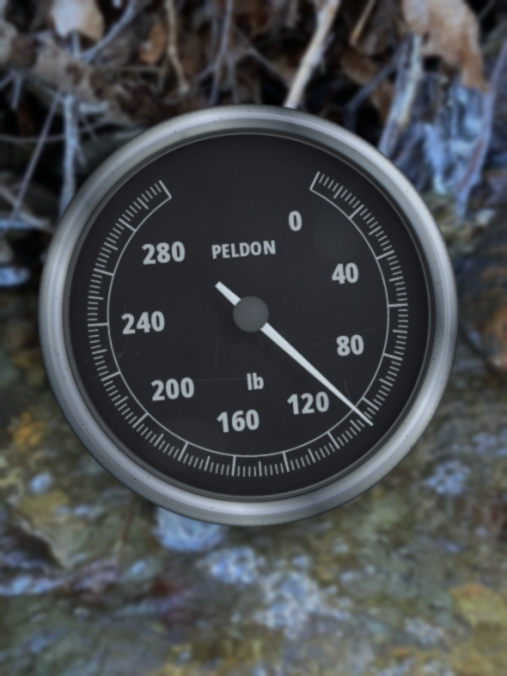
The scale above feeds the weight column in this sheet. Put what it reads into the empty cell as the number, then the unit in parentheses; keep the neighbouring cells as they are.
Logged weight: 106 (lb)
